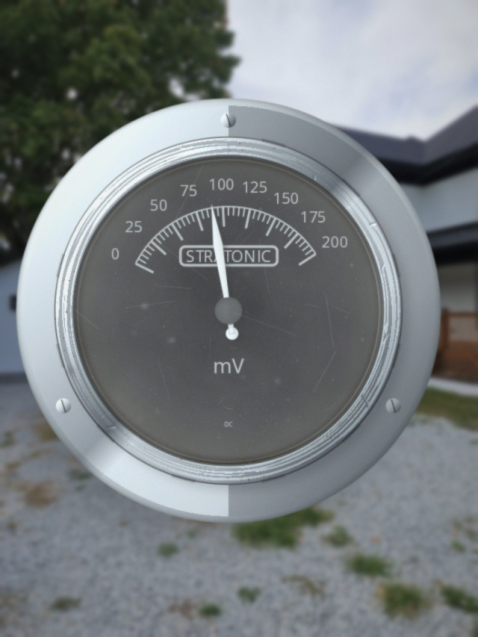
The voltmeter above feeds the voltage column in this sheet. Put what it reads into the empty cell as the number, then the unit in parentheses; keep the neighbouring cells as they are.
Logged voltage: 90 (mV)
